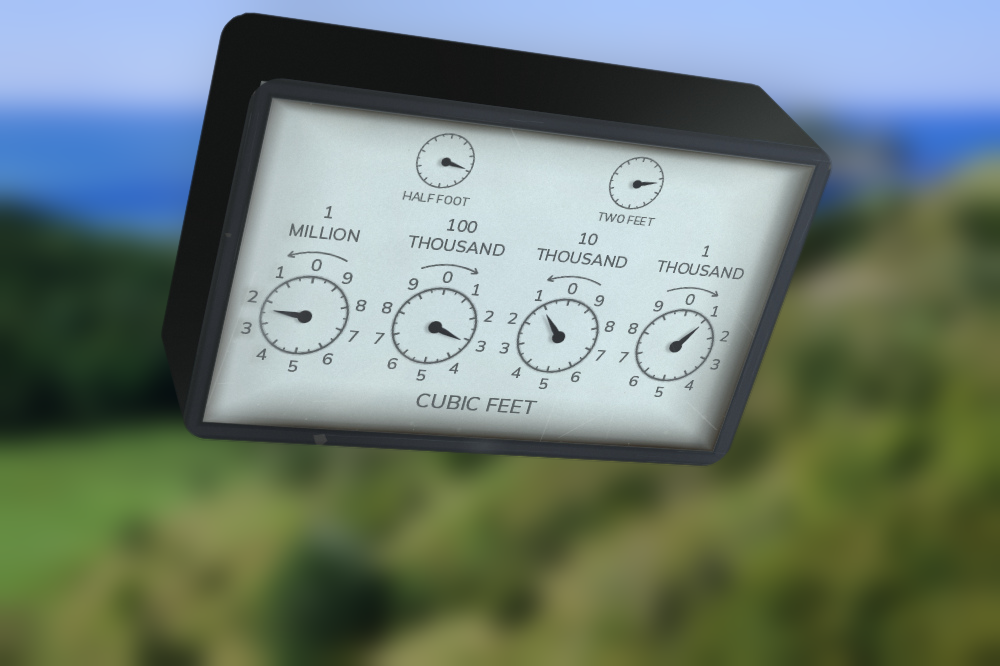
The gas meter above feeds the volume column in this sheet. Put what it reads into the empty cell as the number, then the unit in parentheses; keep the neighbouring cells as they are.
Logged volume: 231100 (ft³)
